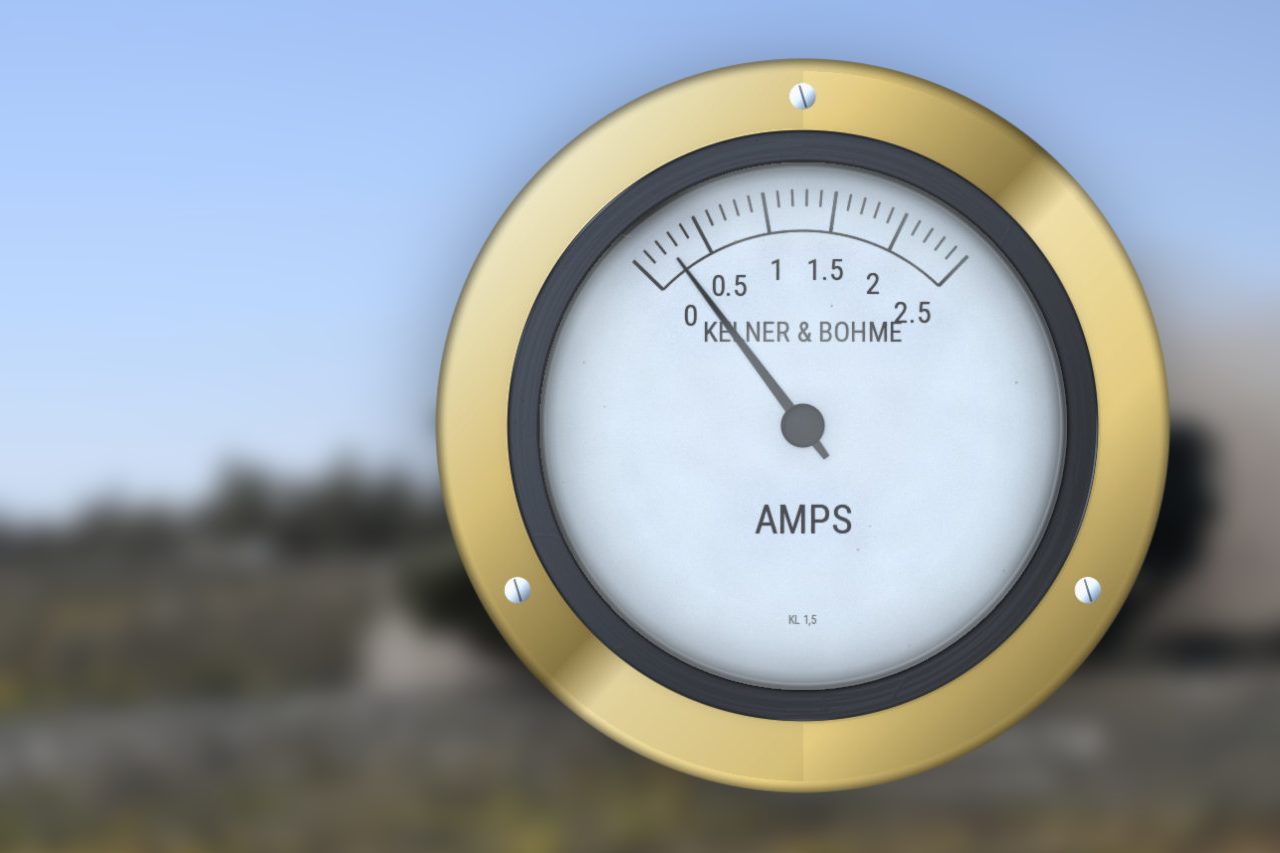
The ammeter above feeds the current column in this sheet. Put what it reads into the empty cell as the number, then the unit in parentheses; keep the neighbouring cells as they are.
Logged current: 0.25 (A)
